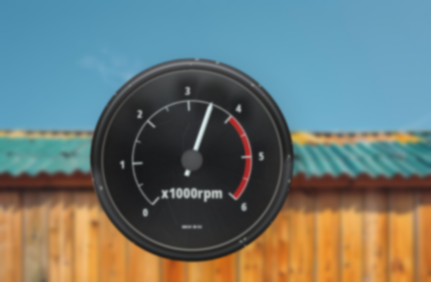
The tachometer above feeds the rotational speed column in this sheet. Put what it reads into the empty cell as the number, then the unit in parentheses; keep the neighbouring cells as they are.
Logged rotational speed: 3500 (rpm)
